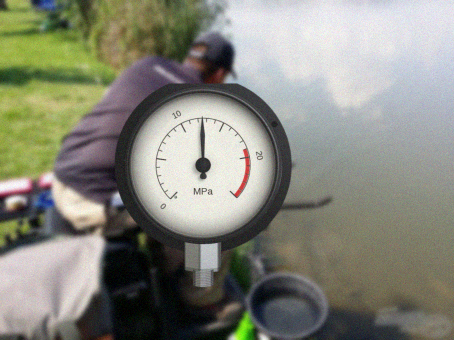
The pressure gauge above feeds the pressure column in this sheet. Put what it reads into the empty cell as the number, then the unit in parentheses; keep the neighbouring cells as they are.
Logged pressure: 12.5 (MPa)
